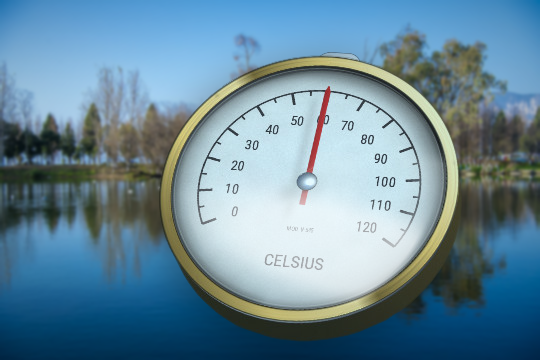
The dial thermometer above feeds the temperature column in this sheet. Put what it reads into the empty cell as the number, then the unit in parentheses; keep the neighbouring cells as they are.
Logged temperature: 60 (°C)
